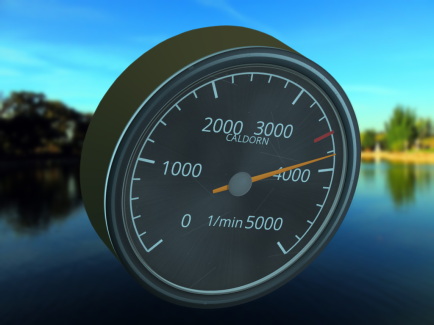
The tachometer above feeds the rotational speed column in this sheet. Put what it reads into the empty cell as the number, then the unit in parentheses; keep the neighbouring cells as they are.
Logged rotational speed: 3800 (rpm)
